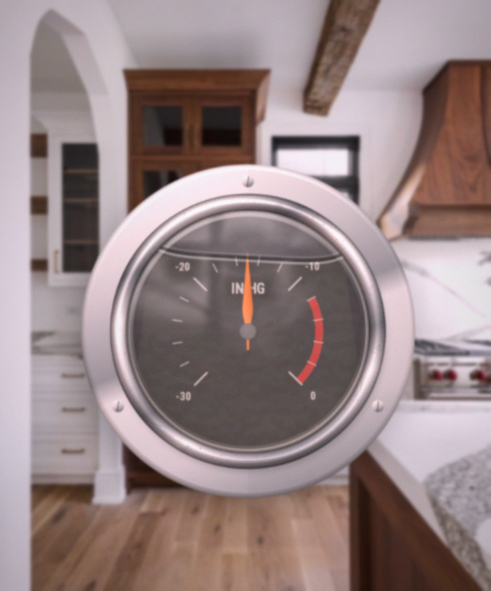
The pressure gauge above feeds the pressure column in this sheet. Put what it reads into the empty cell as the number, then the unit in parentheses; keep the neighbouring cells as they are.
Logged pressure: -15 (inHg)
